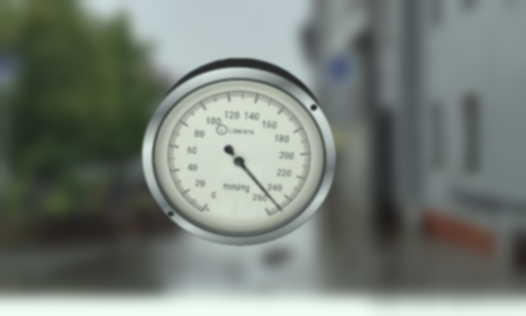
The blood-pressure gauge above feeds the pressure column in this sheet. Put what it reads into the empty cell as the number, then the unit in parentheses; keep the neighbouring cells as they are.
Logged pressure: 250 (mmHg)
